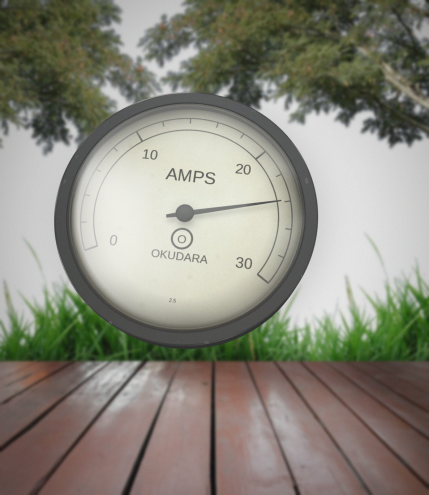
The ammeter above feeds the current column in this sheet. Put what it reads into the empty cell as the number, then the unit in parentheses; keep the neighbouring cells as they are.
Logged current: 24 (A)
